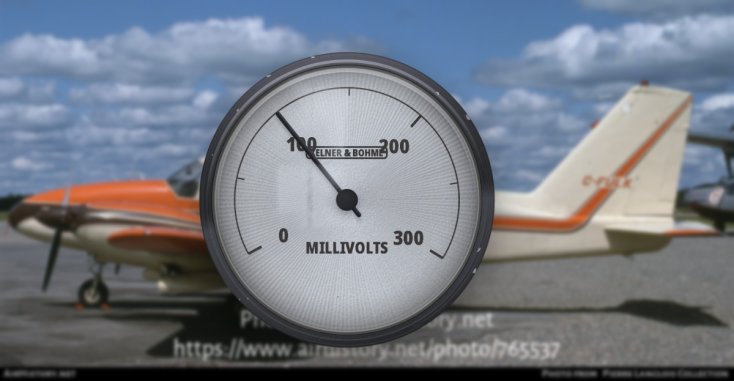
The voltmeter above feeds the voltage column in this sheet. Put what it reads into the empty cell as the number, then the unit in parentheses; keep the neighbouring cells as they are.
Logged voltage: 100 (mV)
